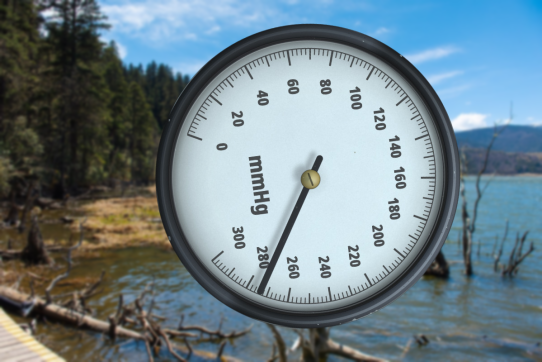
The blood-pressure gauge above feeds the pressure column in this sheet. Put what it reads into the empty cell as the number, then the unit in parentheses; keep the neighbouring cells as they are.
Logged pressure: 274 (mmHg)
